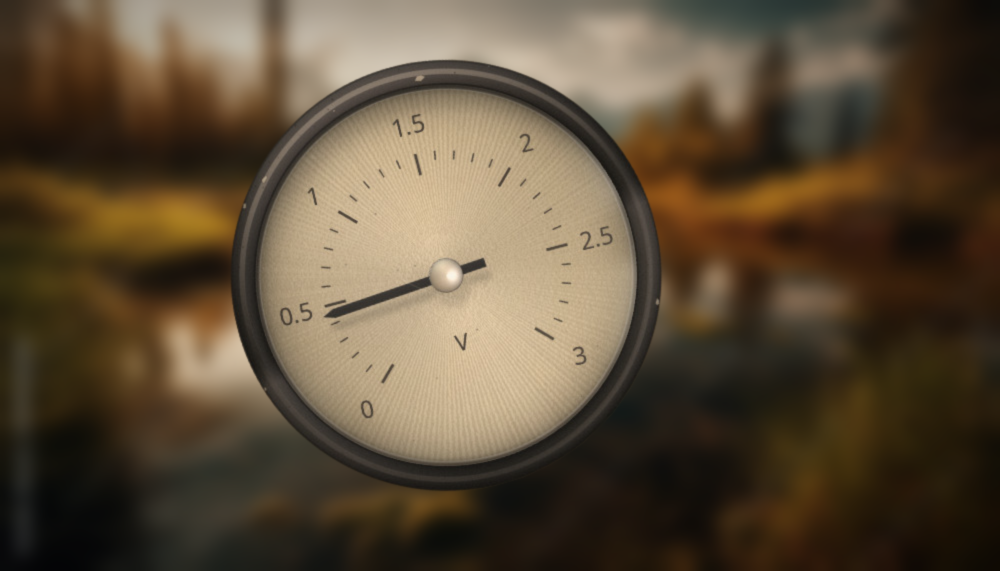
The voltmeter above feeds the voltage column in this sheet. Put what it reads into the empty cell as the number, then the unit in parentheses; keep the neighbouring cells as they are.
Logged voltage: 0.45 (V)
